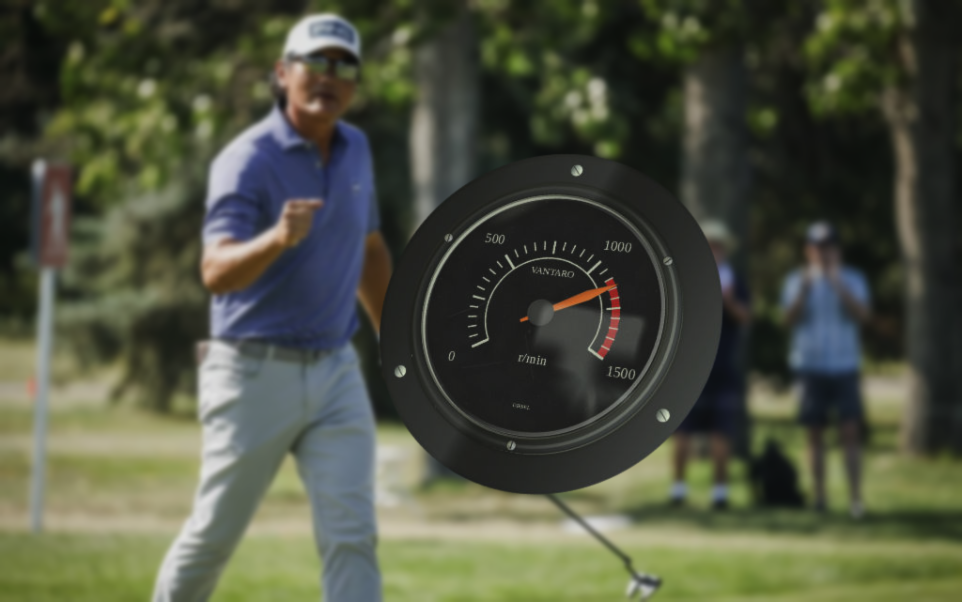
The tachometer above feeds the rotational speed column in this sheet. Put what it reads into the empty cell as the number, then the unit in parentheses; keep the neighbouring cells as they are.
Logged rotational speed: 1150 (rpm)
